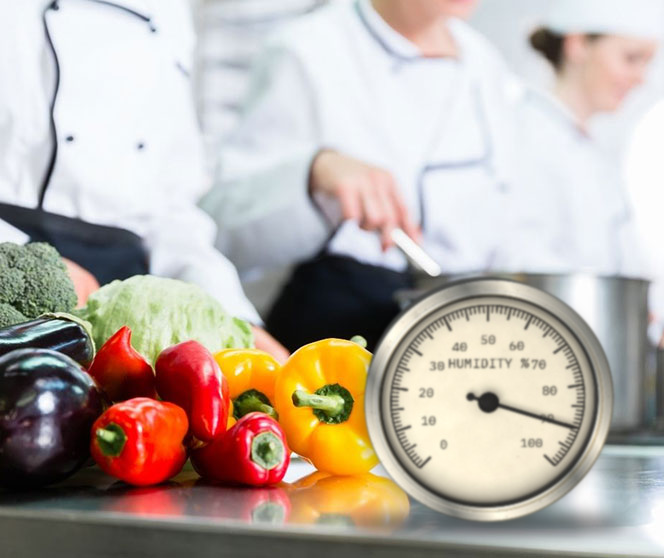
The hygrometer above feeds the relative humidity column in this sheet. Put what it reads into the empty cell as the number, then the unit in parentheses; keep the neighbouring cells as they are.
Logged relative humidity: 90 (%)
